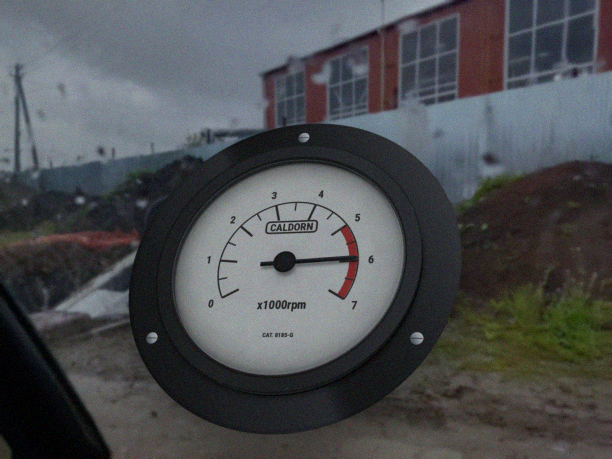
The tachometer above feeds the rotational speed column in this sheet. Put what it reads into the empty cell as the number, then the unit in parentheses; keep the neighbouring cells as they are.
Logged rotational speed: 6000 (rpm)
